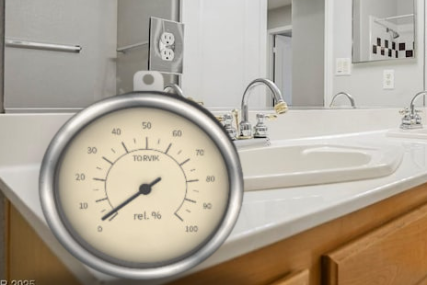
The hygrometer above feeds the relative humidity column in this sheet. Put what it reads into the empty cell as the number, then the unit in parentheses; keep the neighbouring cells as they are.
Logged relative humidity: 2.5 (%)
